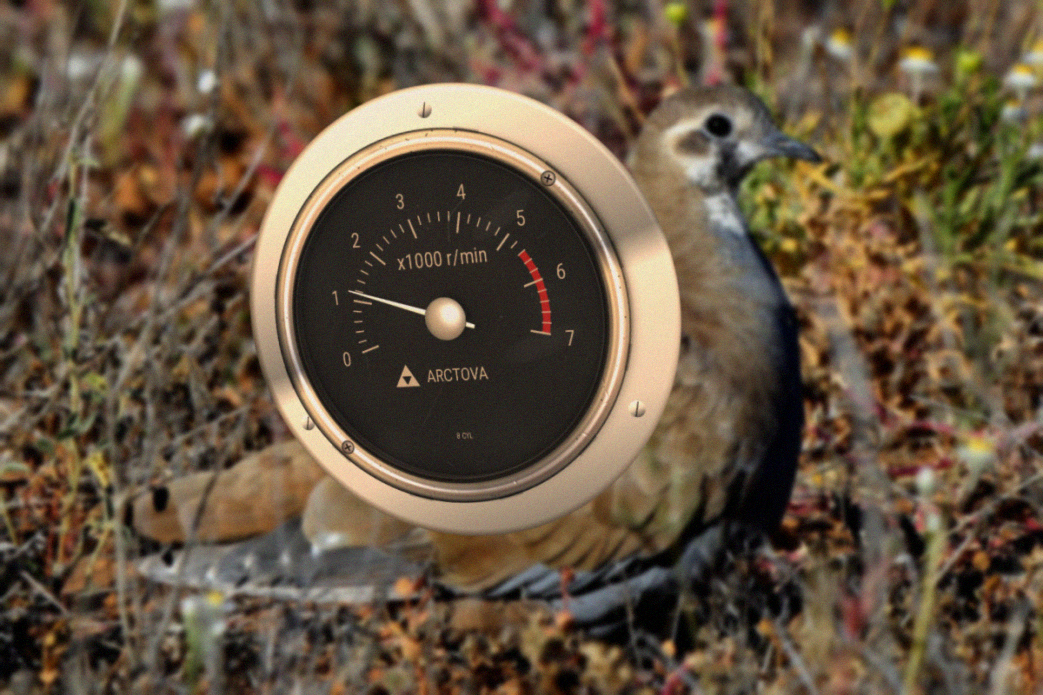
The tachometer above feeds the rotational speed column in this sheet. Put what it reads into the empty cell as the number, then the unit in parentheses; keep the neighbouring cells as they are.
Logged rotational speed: 1200 (rpm)
